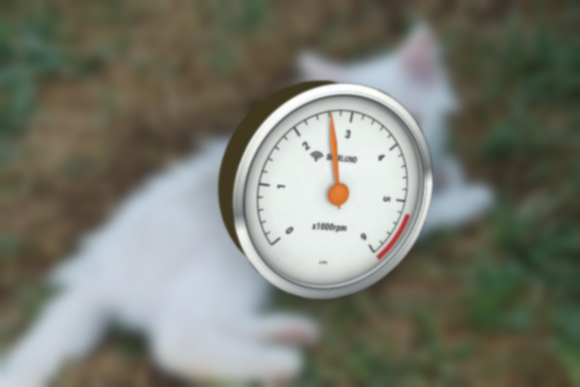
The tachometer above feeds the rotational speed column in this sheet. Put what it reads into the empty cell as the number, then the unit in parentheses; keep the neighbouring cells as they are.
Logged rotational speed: 2600 (rpm)
